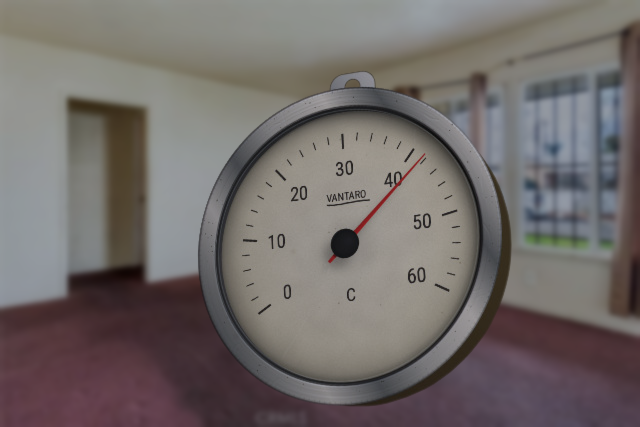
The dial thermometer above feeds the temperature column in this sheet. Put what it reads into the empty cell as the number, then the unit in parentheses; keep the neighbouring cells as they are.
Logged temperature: 42 (°C)
